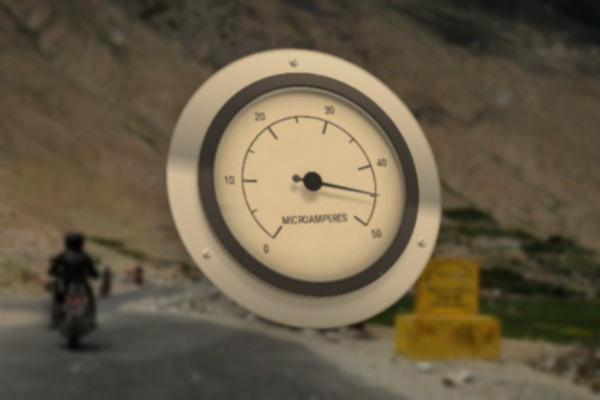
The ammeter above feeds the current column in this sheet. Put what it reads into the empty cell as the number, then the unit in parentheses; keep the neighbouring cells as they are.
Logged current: 45 (µA)
